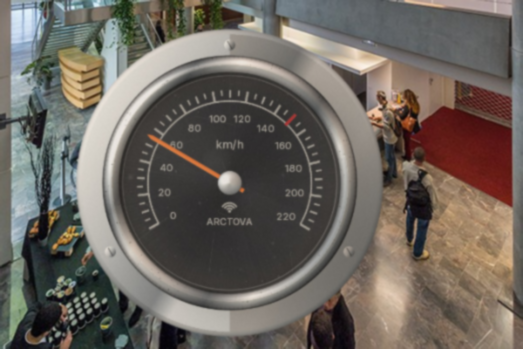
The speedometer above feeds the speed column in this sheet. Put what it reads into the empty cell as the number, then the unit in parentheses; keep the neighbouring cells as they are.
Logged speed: 55 (km/h)
